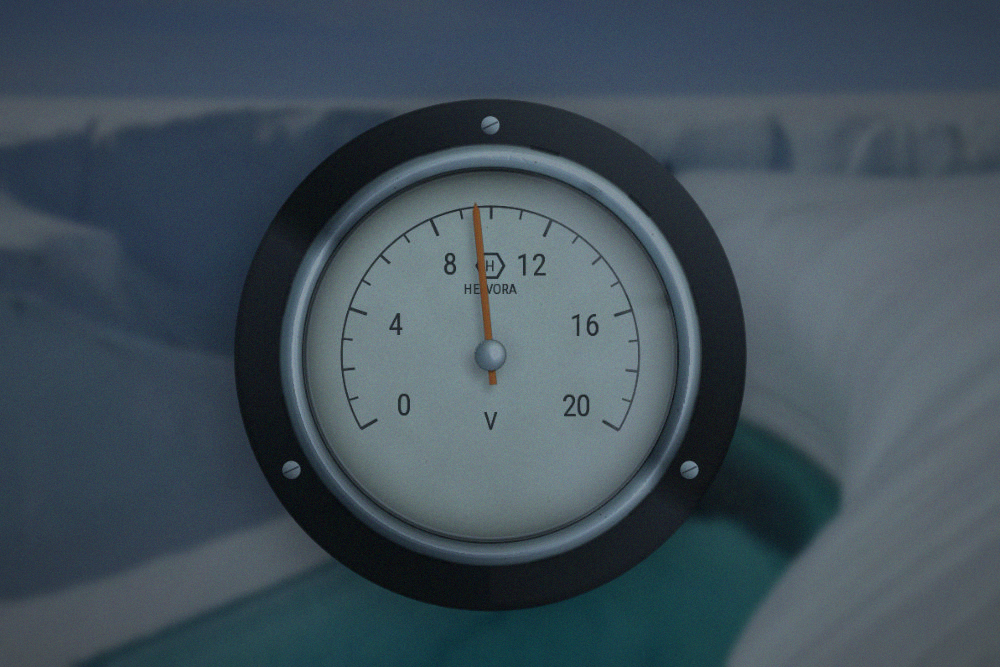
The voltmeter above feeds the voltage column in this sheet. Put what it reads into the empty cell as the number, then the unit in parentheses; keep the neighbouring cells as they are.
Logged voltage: 9.5 (V)
